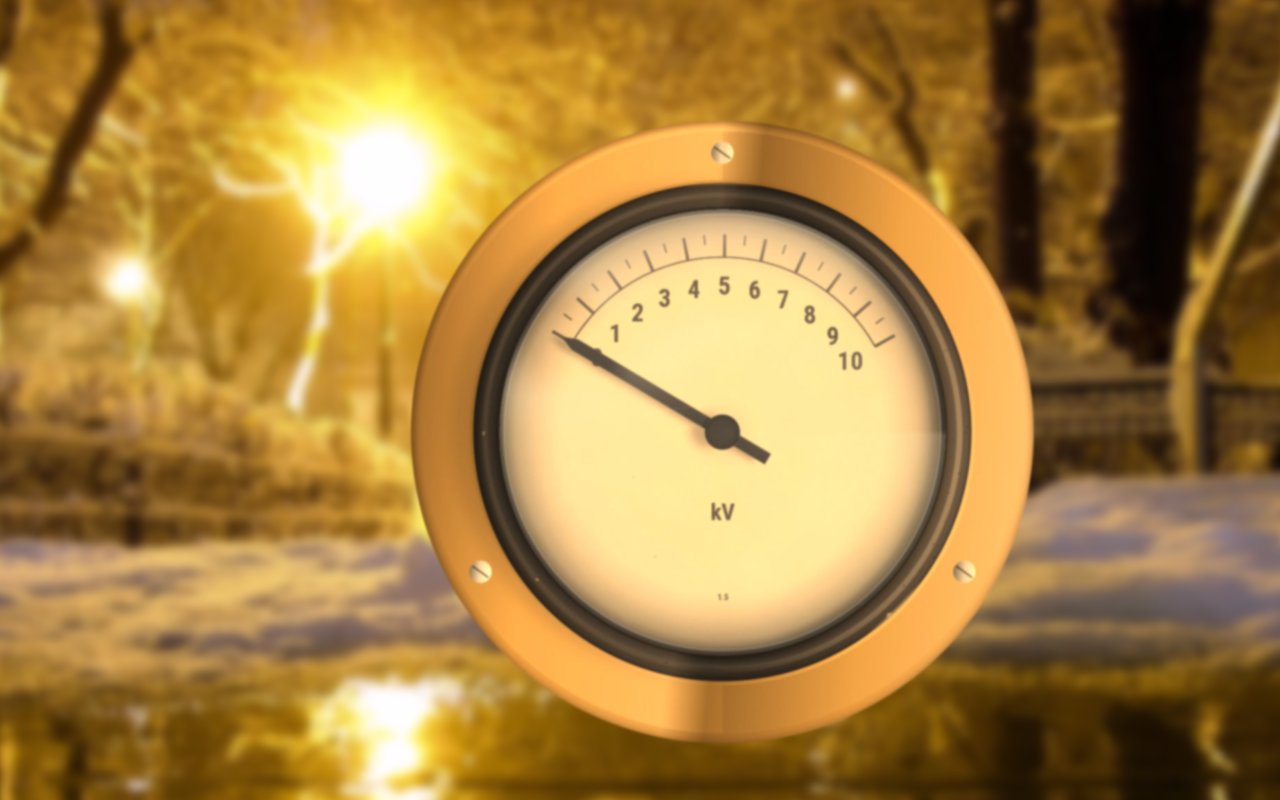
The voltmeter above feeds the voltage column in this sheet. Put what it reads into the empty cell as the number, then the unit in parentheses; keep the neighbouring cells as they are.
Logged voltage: 0 (kV)
